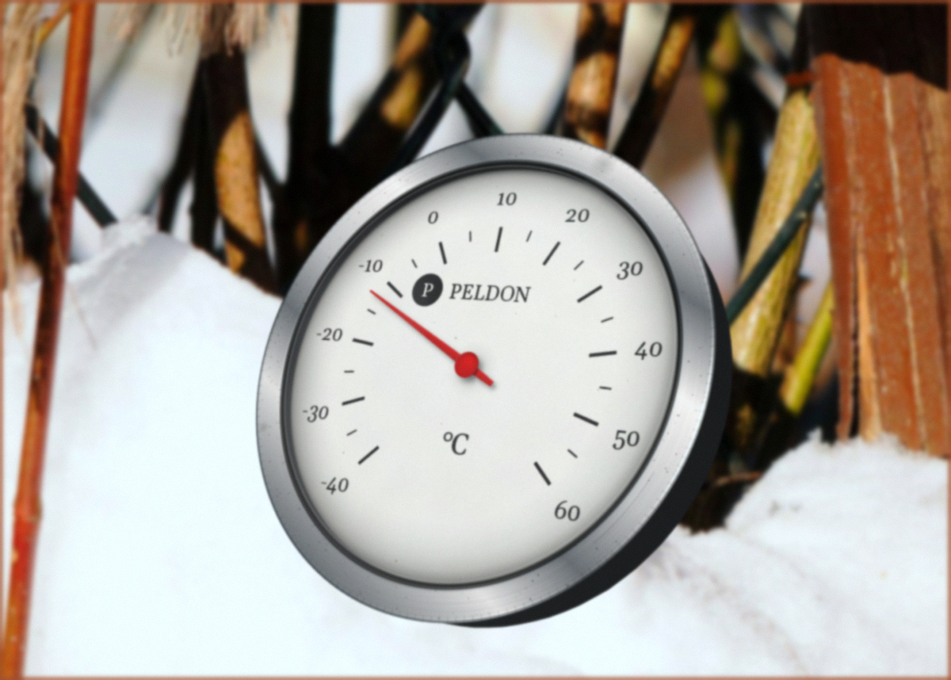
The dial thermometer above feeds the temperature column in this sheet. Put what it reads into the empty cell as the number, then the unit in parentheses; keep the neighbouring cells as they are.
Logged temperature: -12.5 (°C)
